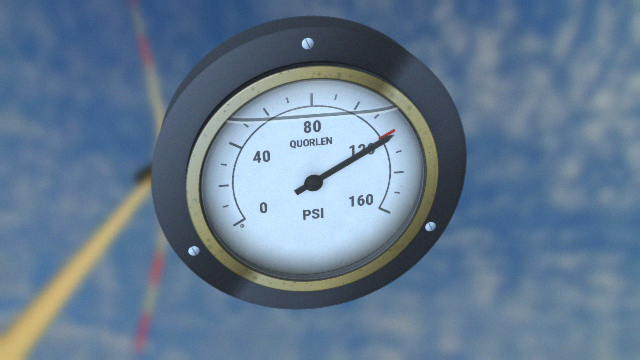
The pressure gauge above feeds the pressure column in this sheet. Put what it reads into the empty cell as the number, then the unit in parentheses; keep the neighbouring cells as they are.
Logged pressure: 120 (psi)
